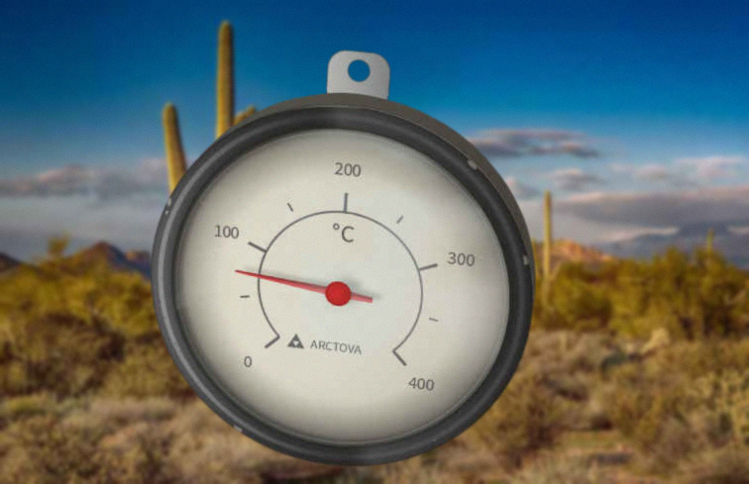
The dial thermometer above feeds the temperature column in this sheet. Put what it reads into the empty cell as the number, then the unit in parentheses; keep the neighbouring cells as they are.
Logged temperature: 75 (°C)
